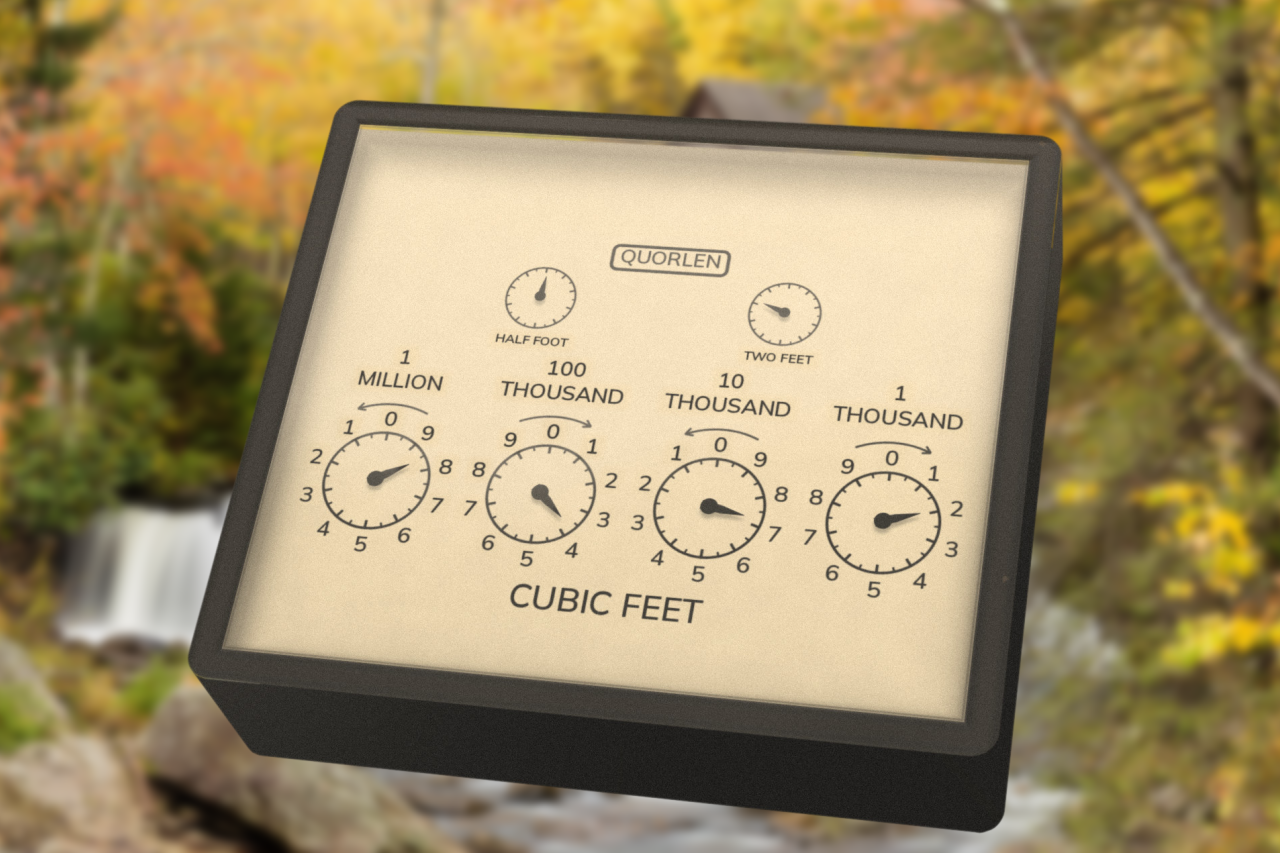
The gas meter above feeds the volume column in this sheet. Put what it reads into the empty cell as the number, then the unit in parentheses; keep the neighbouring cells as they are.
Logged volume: 837200 (ft³)
